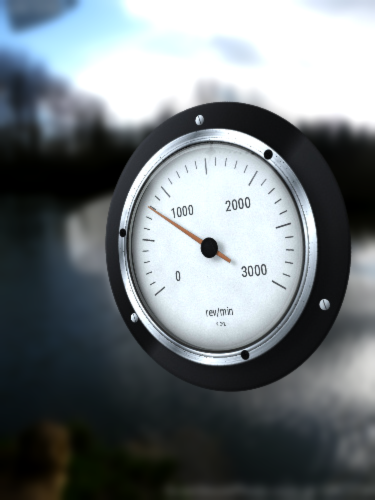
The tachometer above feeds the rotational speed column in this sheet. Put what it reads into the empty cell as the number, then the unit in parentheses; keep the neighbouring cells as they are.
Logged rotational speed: 800 (rpm)
